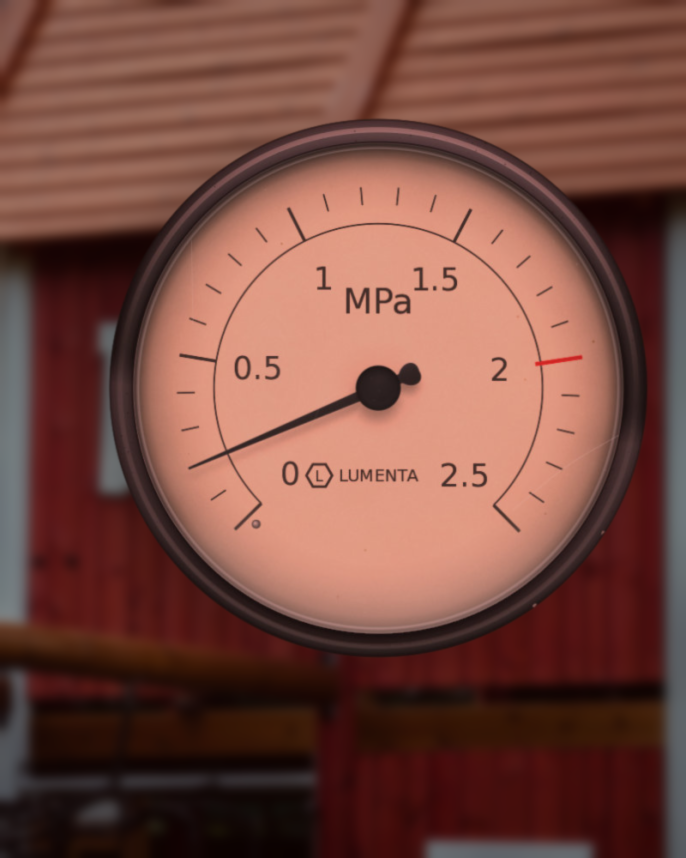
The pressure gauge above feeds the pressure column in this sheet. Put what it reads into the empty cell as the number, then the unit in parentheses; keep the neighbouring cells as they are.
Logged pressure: 0.2 (MPa)
